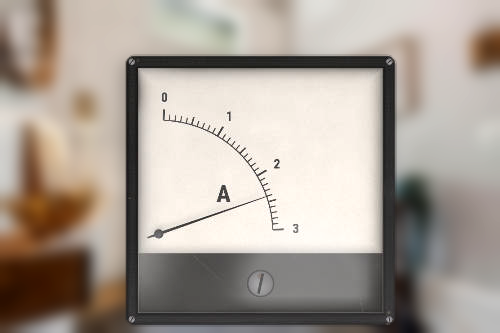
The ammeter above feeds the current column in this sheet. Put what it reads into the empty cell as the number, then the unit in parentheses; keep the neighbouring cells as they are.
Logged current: 2.4 (A)
